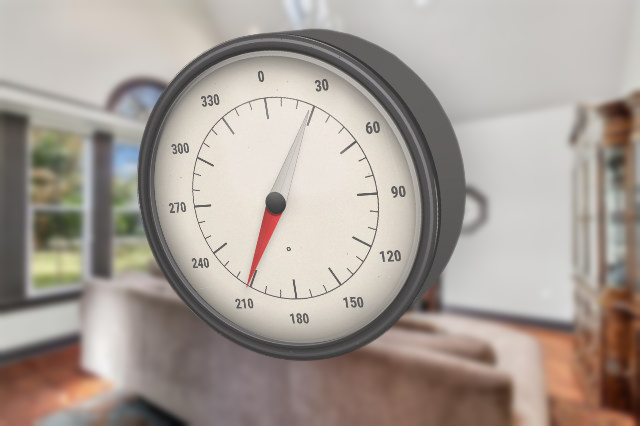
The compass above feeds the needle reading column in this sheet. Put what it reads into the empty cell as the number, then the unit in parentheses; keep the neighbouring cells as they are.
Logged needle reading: 210 (°)
